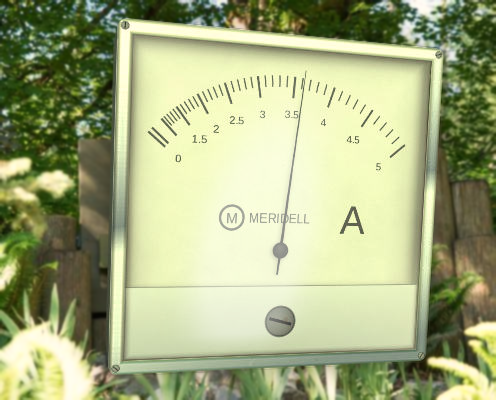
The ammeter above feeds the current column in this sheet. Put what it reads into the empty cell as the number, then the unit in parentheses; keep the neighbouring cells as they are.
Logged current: 3.6 (A)
